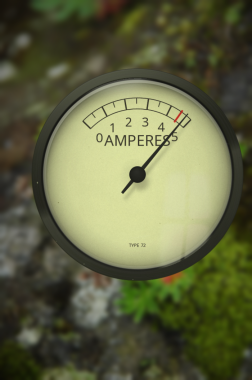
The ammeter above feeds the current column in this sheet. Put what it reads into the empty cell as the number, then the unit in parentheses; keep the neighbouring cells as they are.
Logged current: 4.75 (A)
